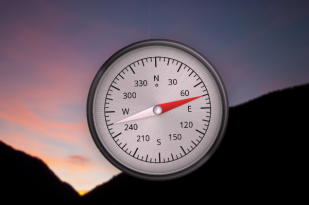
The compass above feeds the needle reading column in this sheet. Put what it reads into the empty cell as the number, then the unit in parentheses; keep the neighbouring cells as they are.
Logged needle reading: 75 (°)
